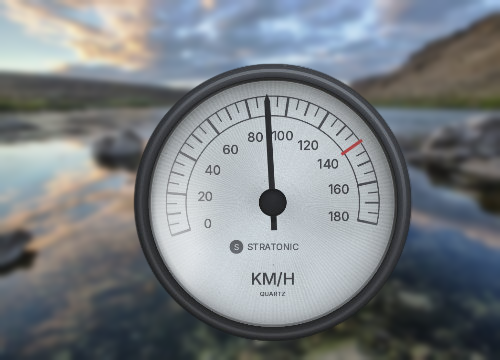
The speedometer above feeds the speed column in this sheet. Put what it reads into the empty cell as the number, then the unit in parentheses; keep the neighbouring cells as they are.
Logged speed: 90 (km/h)
